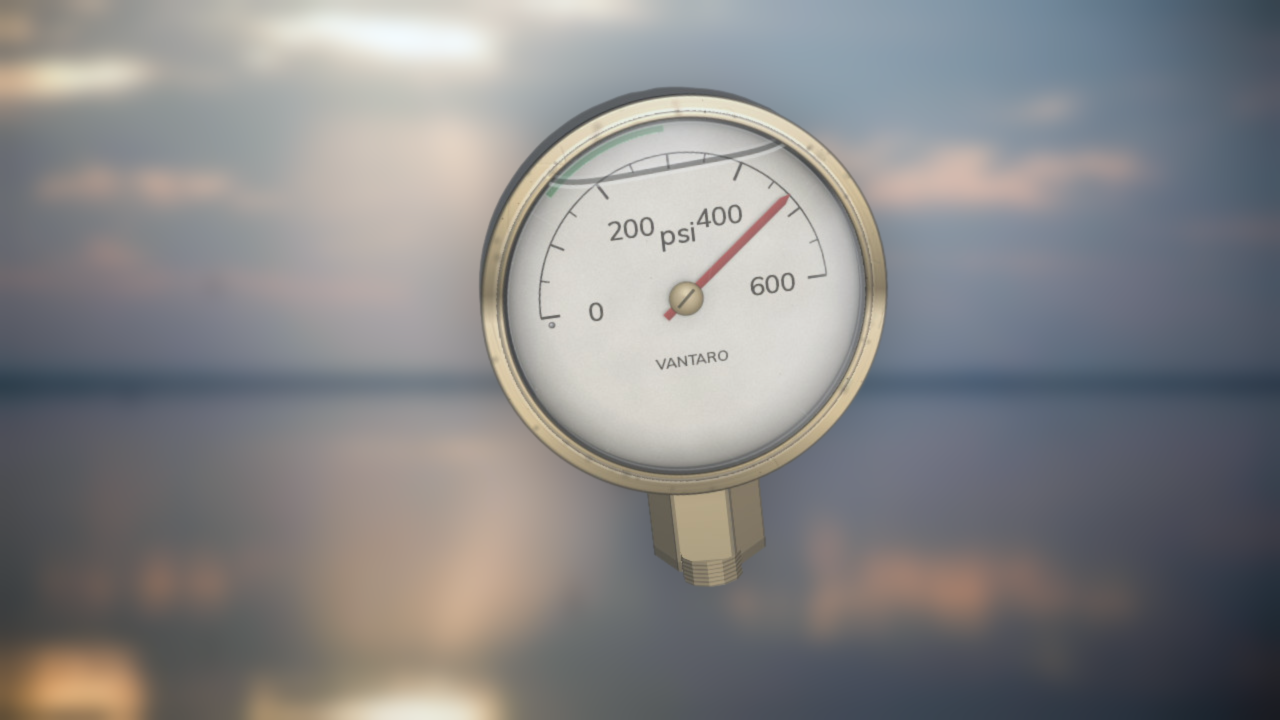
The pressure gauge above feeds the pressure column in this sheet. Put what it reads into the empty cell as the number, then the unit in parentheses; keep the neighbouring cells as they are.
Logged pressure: 475 (psi)
